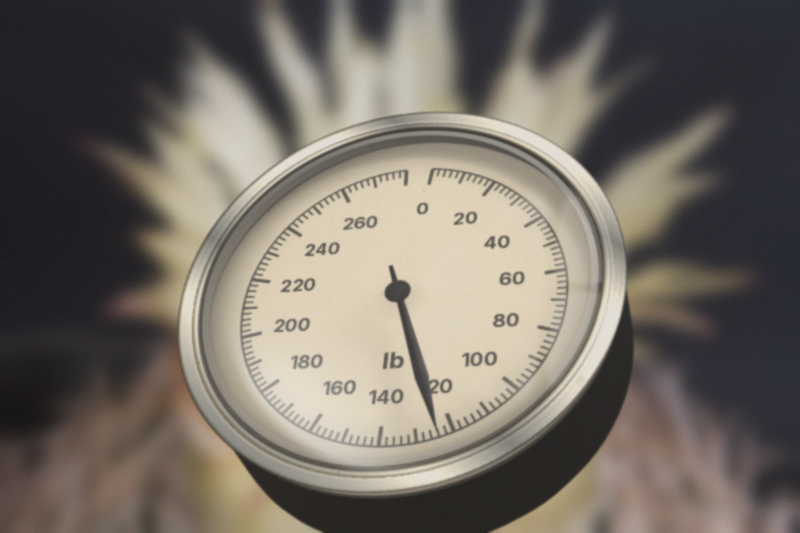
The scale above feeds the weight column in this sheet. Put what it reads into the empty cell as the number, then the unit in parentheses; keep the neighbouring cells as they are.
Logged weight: 124 (lb)
